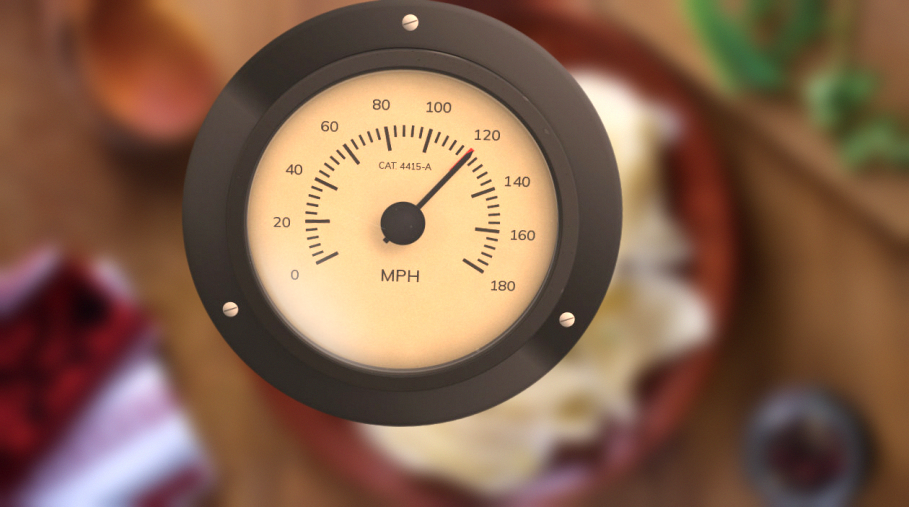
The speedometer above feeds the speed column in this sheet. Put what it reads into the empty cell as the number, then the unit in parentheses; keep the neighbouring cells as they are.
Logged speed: 120 (mph)
